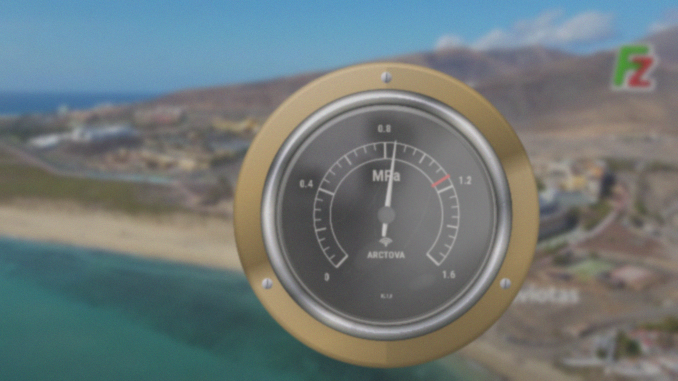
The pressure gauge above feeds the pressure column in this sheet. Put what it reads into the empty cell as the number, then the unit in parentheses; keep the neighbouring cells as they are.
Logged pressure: 0.85 (MPa)
